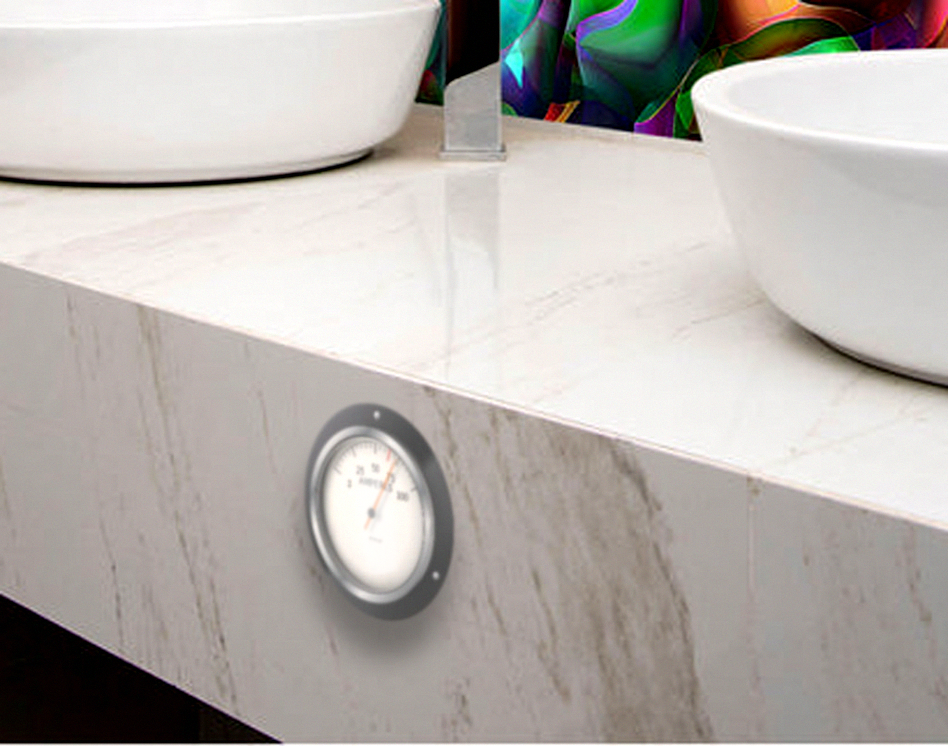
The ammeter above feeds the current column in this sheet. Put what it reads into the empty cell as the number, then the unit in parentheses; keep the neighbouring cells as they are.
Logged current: 75 (A)
